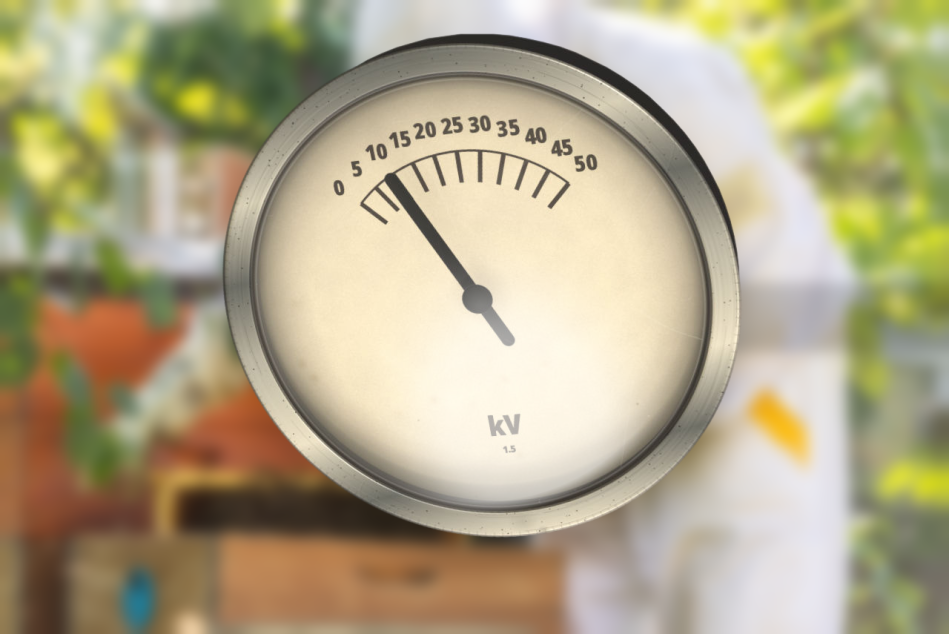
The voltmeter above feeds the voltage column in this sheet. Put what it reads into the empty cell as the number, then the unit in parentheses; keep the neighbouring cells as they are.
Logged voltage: 10 (kV)
